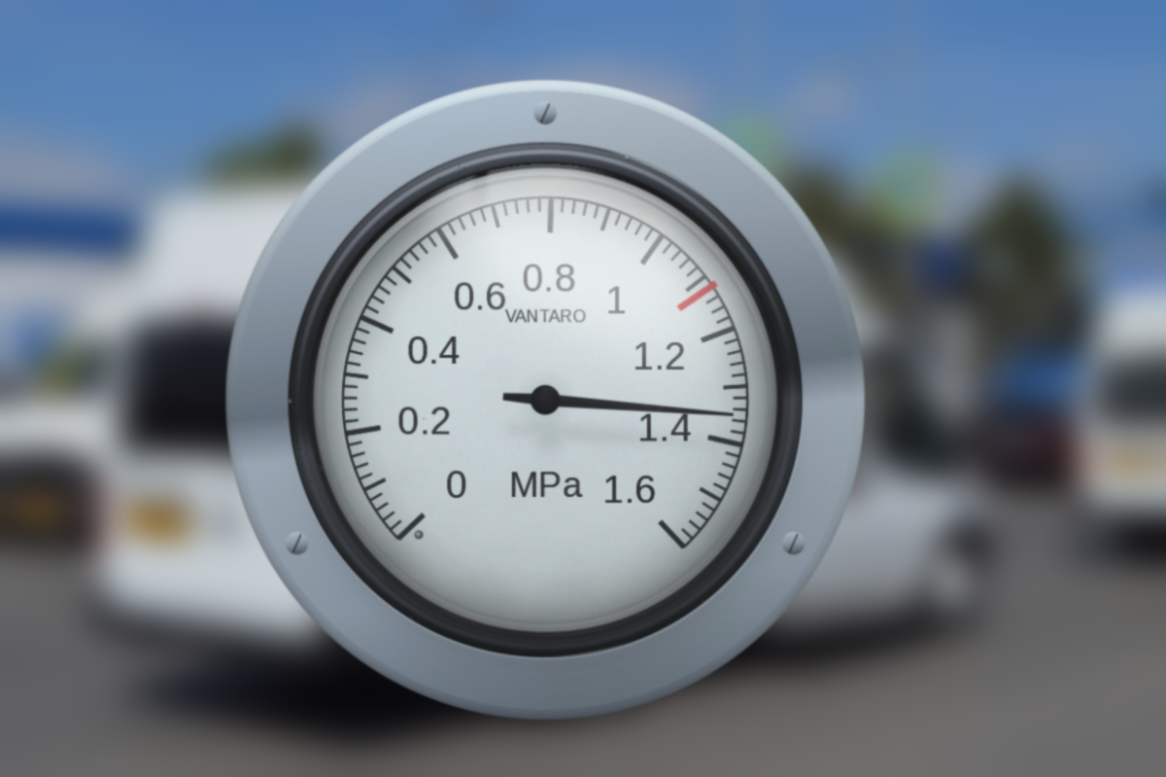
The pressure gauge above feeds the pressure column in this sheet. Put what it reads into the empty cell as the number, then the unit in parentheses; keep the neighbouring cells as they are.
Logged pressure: 1.35 (MPa)
